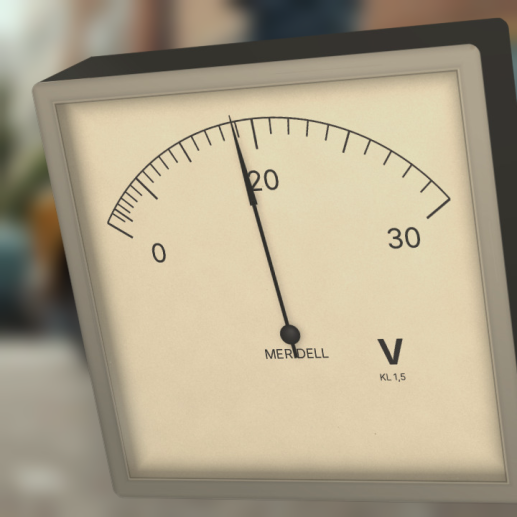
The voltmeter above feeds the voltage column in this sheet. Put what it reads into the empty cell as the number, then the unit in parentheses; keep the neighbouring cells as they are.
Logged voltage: 19 (V)
